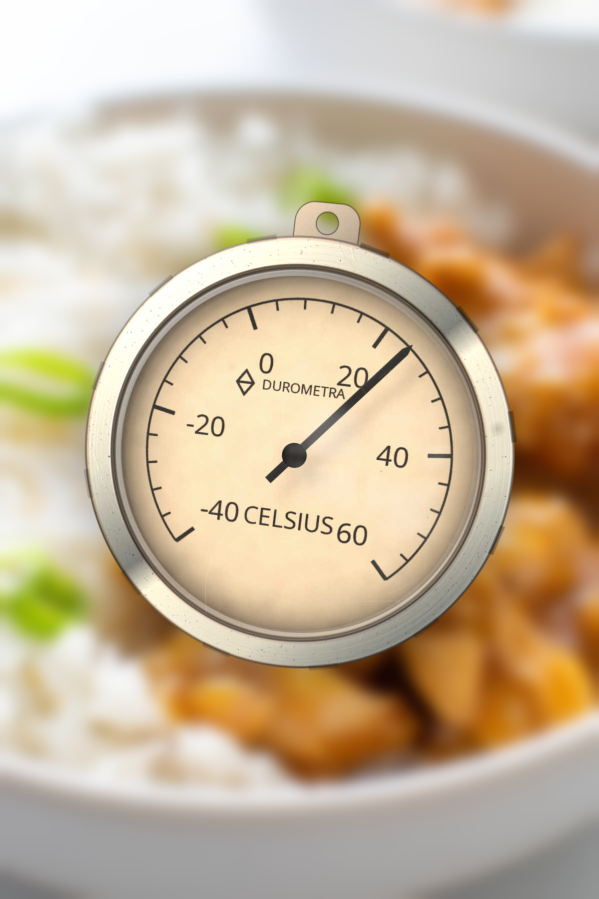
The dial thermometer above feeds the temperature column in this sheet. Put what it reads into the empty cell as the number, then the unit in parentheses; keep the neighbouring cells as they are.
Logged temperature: 24 (°C)
